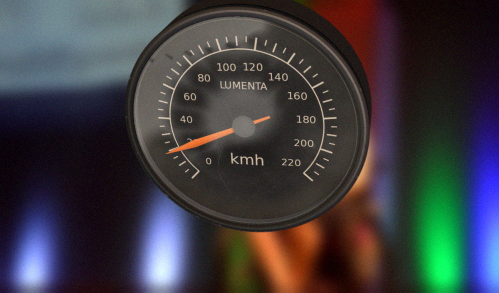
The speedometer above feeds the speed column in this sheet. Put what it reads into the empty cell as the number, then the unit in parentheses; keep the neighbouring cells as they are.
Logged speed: 20 (km/h)
